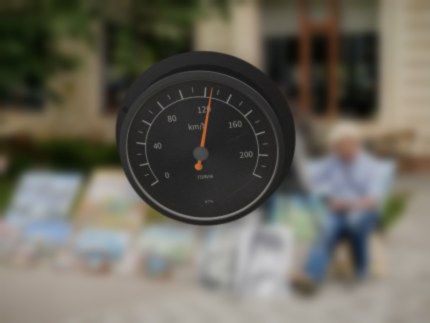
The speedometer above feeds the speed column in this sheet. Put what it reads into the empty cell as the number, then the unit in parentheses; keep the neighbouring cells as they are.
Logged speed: 125 (km/h)
